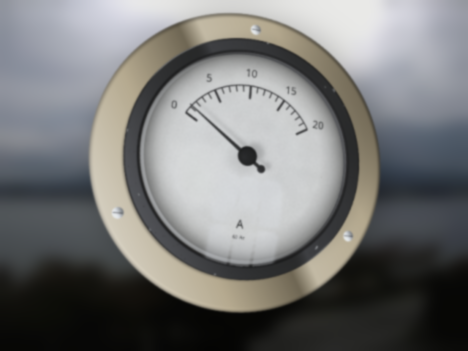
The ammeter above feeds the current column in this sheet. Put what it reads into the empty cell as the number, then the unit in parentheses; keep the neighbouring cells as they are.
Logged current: 1 (A)
